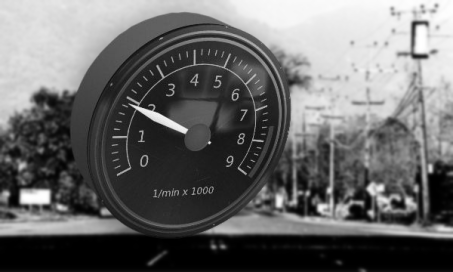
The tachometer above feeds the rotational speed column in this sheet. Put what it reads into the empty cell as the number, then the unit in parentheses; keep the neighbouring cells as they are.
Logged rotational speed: 1900 (rpm)
